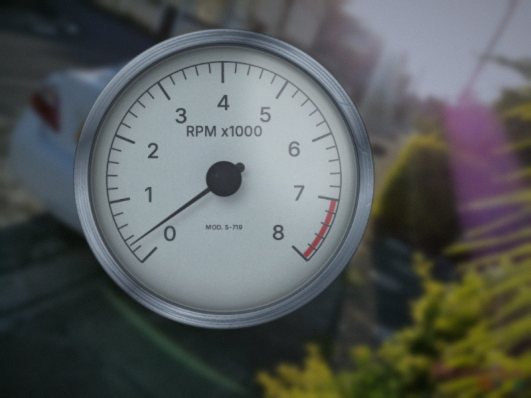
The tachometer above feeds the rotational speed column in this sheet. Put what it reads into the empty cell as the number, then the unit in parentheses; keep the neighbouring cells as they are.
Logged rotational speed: 300 (rpm)
